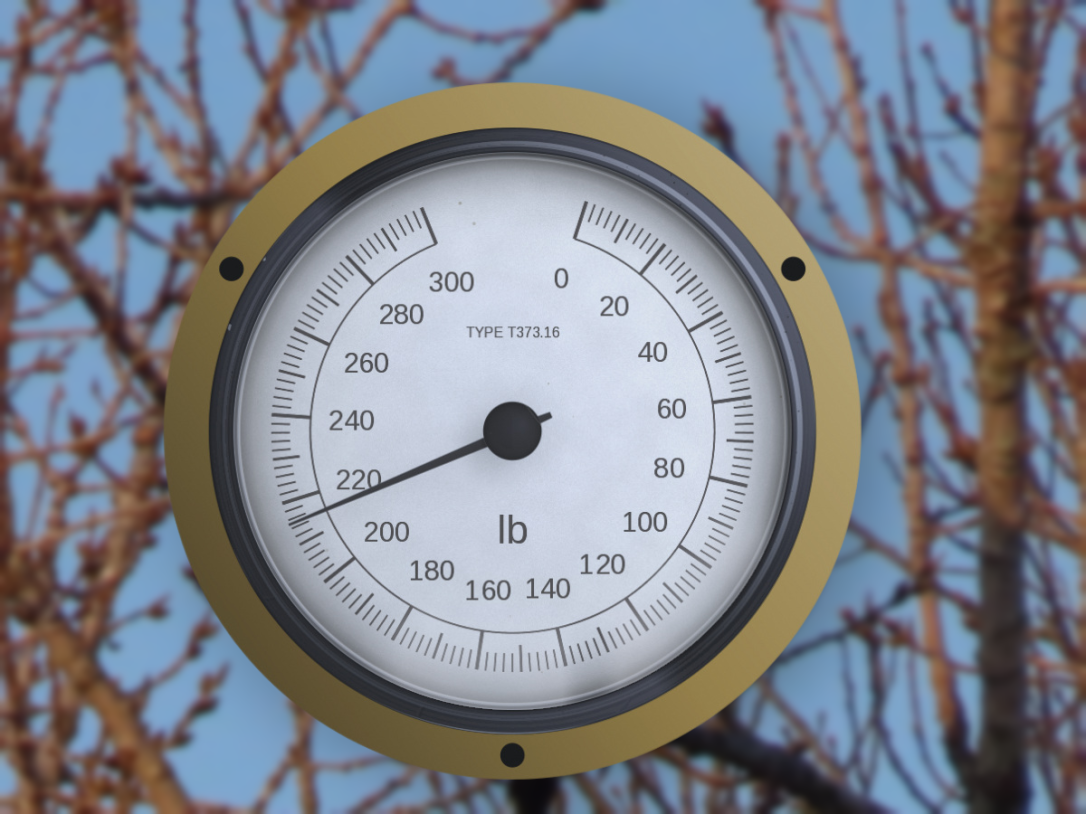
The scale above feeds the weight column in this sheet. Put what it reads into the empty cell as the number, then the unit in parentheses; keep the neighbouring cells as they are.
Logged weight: 215 (lb)
